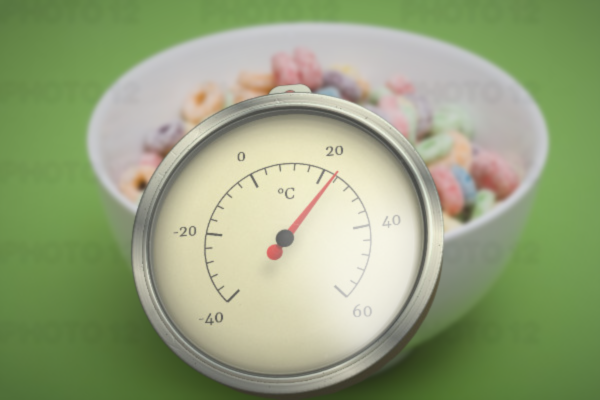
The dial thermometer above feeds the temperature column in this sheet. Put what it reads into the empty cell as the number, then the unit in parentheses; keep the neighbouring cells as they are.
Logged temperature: 24 (°C)
